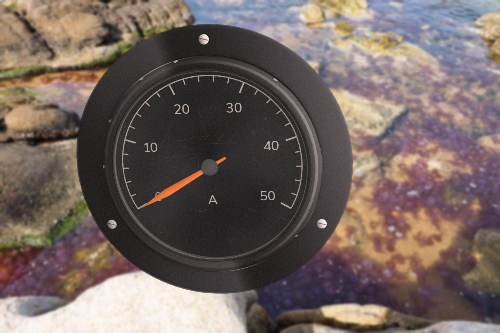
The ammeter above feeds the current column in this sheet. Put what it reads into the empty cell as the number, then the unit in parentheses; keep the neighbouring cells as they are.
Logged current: 0 (A)
